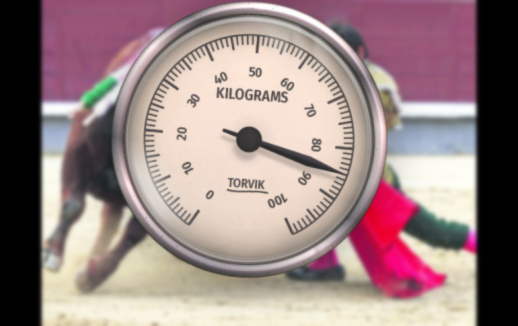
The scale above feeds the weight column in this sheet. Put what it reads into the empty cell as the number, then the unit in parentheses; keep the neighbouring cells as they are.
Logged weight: 85 (kg)
